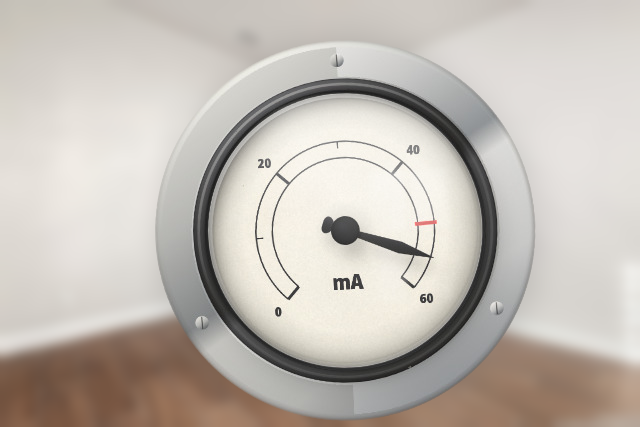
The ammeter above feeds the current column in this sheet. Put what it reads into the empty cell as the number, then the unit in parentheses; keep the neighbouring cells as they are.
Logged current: 55 (mA)
